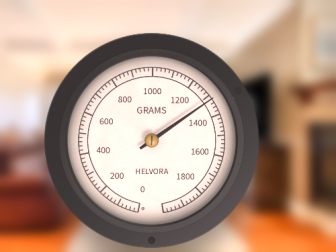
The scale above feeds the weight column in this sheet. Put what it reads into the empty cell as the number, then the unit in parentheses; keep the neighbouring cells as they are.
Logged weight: 1320 (g)
